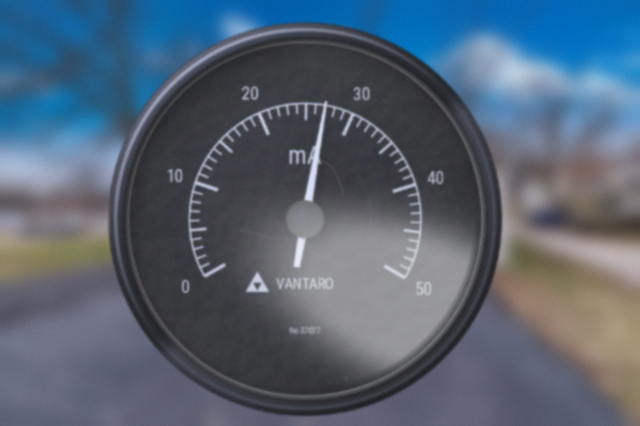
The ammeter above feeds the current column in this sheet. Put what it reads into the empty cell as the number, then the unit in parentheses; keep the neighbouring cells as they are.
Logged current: 27 (mA)
